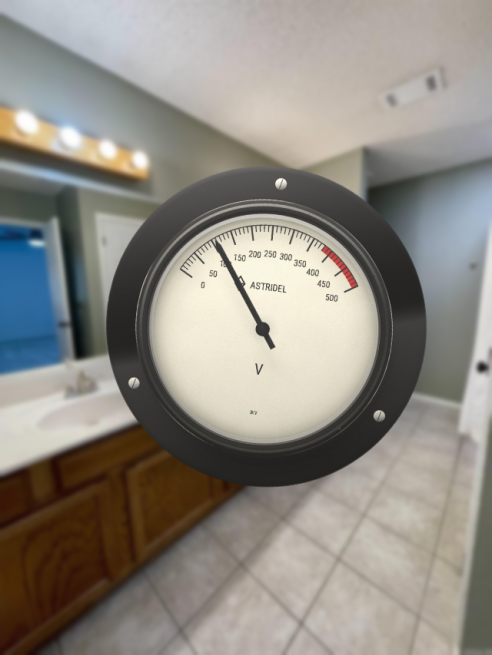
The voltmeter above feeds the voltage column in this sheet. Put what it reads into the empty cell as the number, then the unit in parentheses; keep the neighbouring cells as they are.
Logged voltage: 110 (V)
